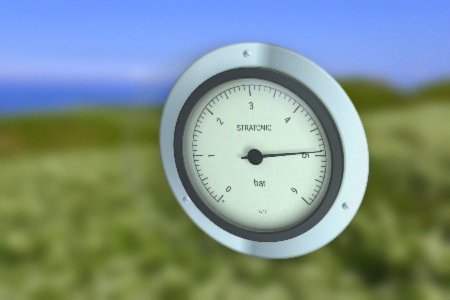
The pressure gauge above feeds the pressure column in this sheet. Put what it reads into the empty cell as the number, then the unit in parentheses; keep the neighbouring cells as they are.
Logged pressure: 4.9 (bar)
